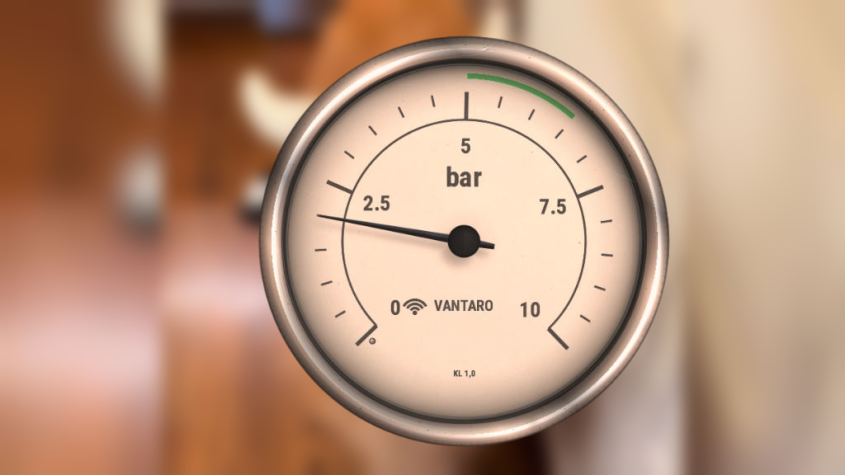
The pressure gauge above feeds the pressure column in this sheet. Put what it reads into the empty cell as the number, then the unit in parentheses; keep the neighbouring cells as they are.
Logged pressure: 2 (bar)
